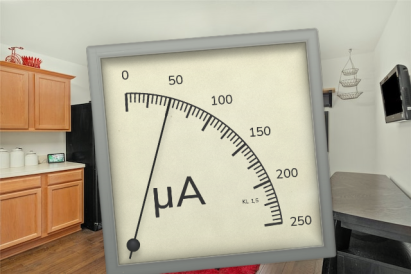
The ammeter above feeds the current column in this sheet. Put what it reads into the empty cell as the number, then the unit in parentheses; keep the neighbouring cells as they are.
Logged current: 50 (µA)
